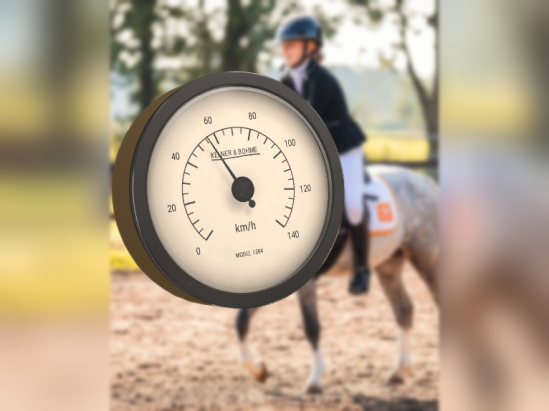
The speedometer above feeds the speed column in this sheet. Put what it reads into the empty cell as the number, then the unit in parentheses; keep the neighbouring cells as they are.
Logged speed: 55 (km/h)
